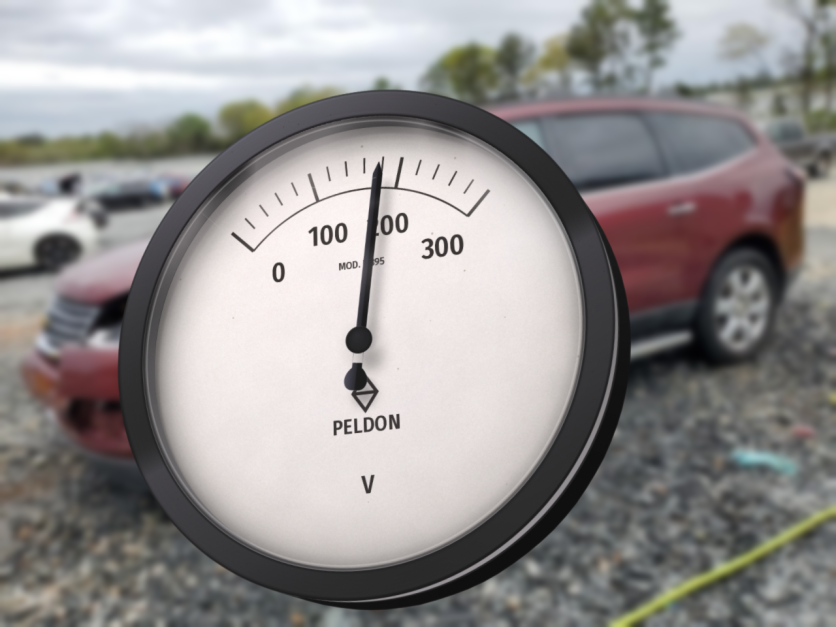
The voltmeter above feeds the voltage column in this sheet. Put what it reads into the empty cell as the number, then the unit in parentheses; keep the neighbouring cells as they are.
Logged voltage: 180 (V)
